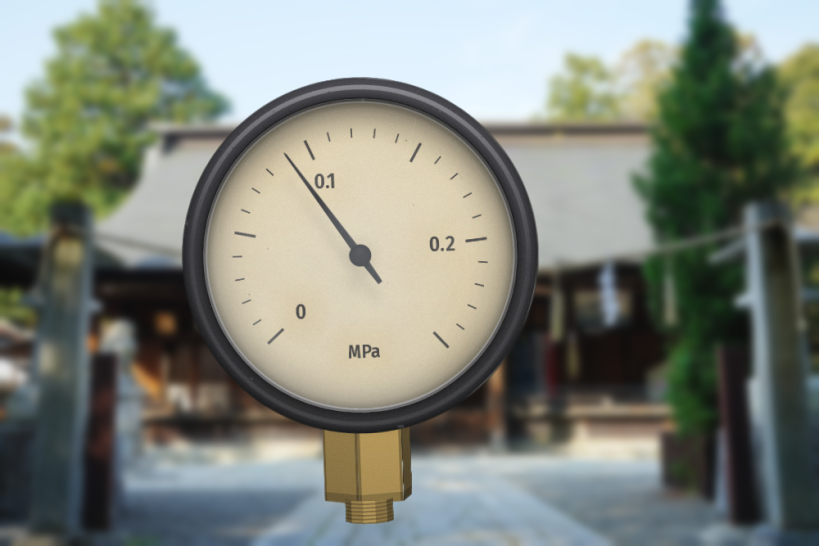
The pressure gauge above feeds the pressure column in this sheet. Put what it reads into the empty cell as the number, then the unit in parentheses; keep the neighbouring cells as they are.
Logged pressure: 0.09 (MPa)
